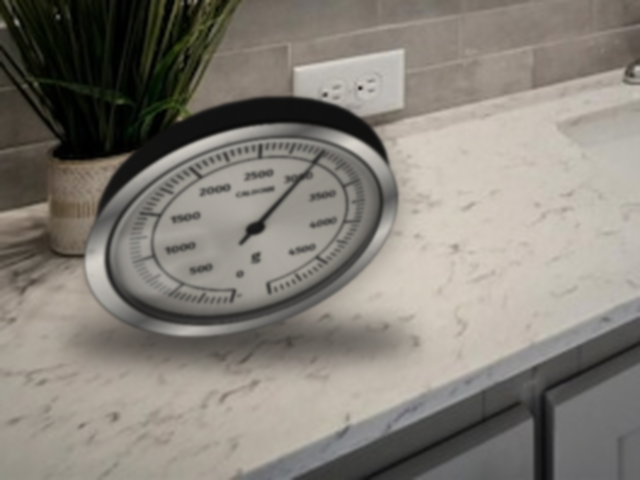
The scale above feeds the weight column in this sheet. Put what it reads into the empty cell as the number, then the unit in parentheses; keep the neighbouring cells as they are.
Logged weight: 3000 (g)
